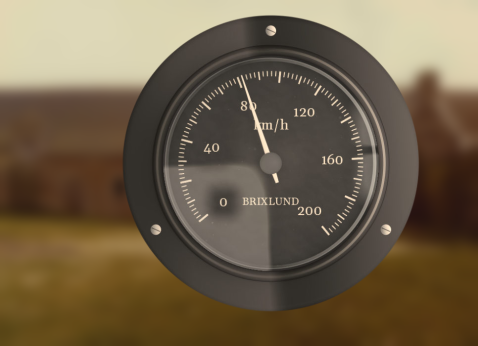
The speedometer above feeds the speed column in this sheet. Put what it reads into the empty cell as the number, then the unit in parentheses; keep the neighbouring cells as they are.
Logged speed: 82 (km/h)
